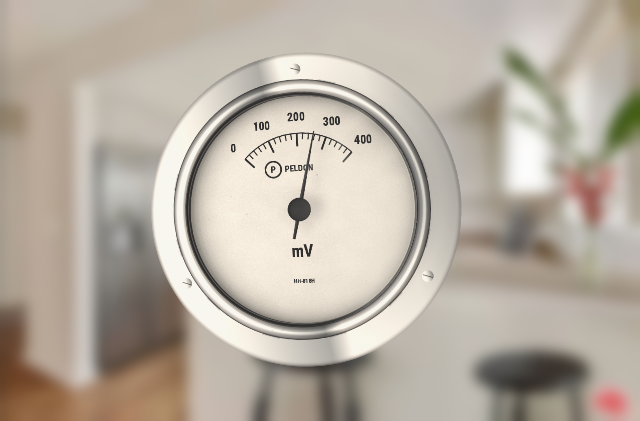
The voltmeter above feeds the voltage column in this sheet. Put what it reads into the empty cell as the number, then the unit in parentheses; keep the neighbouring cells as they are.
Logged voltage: 260 (mV)
